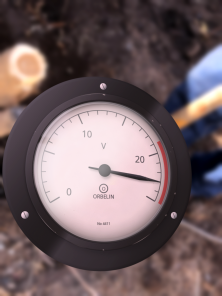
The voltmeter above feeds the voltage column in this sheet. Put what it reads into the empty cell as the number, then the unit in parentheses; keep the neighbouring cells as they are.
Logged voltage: 23 (V)
